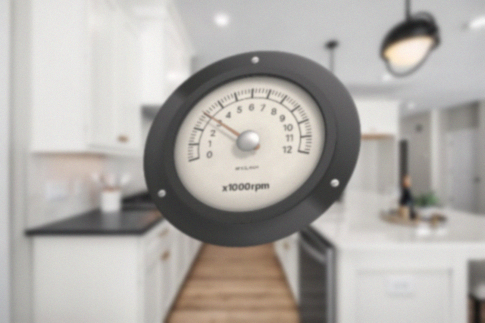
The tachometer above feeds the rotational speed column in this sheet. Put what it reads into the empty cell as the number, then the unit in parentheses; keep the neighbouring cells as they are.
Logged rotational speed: 3000 (rpm)
